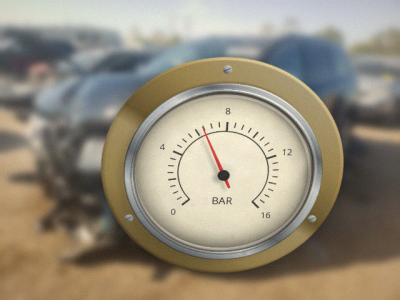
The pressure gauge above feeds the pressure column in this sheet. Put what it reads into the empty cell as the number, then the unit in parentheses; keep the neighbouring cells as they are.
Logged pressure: 6.5 (bar)
